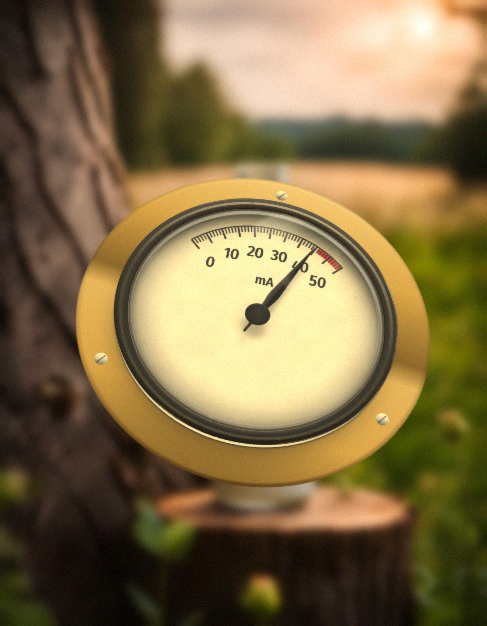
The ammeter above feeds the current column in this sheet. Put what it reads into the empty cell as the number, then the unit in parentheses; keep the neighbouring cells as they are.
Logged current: 40 (mA)
